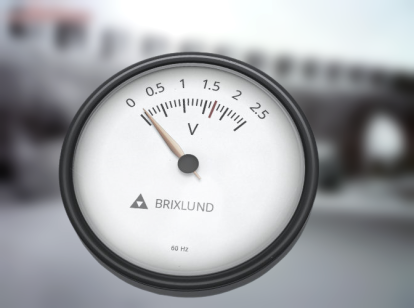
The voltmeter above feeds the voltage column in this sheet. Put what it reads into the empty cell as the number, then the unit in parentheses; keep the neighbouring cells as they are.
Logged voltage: 0.1 (V)
